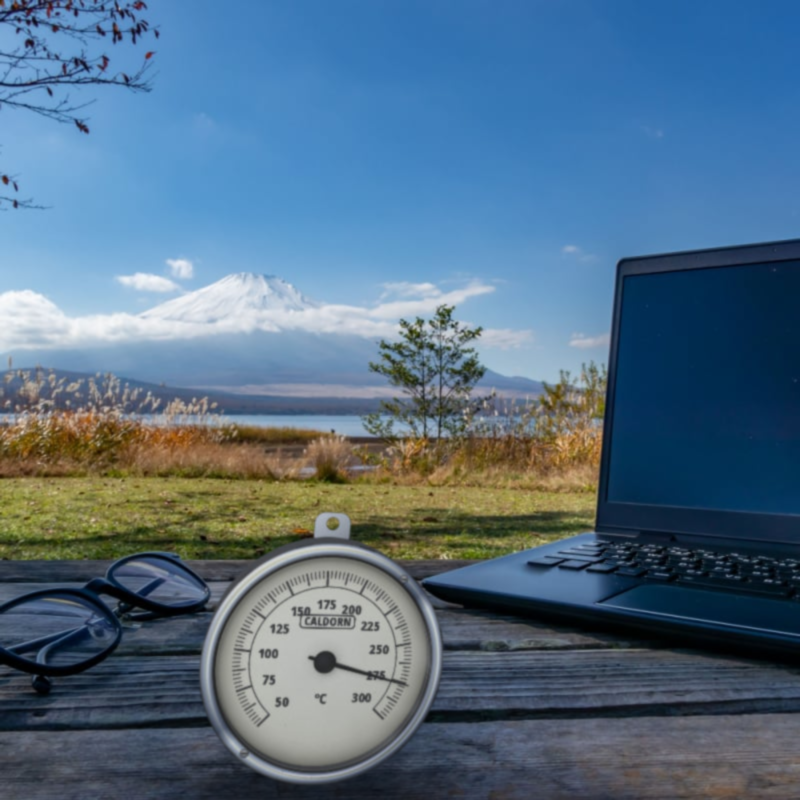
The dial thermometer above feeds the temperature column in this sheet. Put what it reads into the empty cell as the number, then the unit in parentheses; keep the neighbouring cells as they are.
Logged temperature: 275 (°C)
